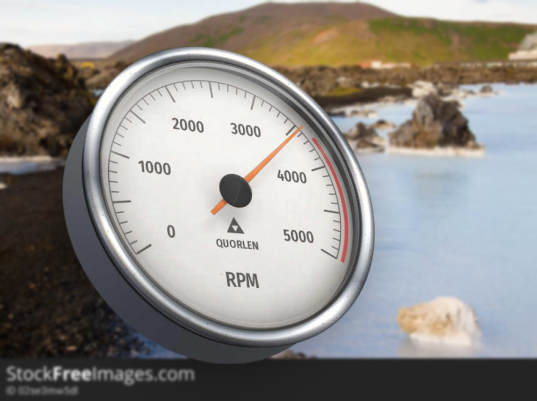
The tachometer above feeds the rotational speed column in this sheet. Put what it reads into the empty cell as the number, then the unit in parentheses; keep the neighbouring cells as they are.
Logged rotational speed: 3550 (rpm)
